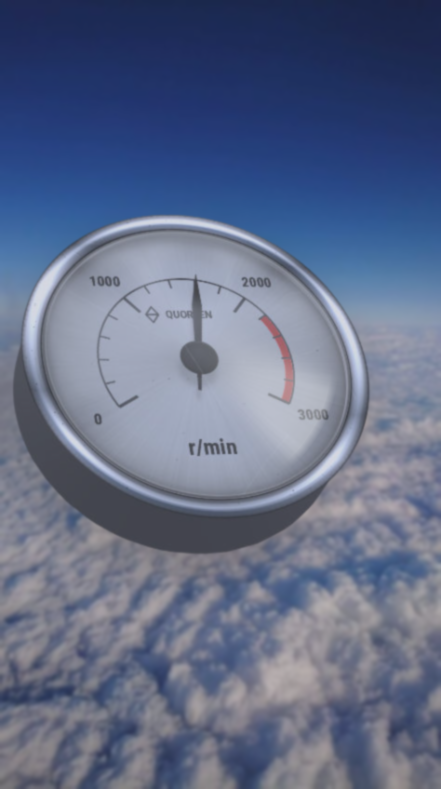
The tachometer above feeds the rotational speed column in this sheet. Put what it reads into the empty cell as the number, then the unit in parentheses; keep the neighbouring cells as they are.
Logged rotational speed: 1600 (rpm)
